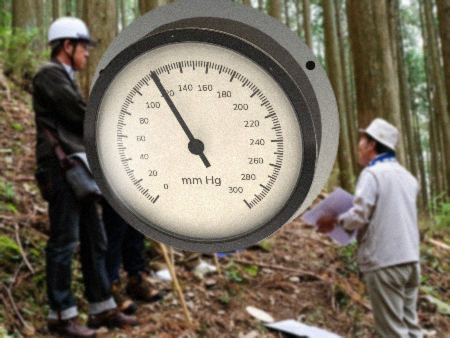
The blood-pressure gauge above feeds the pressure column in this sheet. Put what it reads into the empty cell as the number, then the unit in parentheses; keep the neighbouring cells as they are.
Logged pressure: 120 (mmHg)
